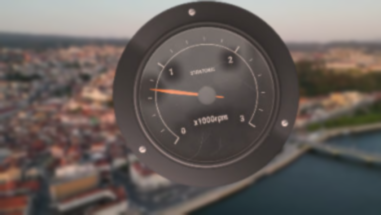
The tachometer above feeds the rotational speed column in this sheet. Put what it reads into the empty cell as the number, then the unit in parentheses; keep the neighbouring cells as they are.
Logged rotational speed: 700 (rpm)
